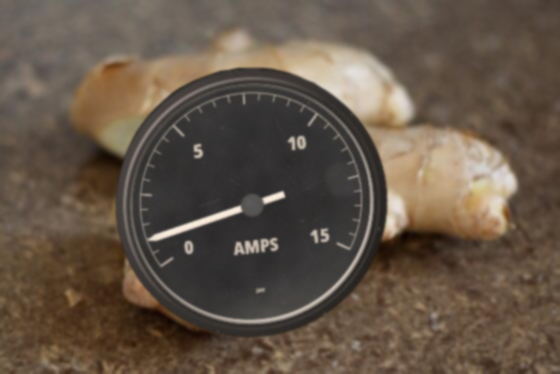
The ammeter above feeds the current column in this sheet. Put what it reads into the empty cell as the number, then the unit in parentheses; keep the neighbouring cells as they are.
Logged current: 1 (A)
